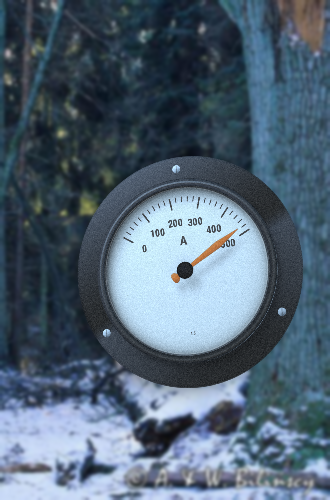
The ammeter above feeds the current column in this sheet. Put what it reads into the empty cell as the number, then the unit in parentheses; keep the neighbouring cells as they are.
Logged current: 480 (A)
